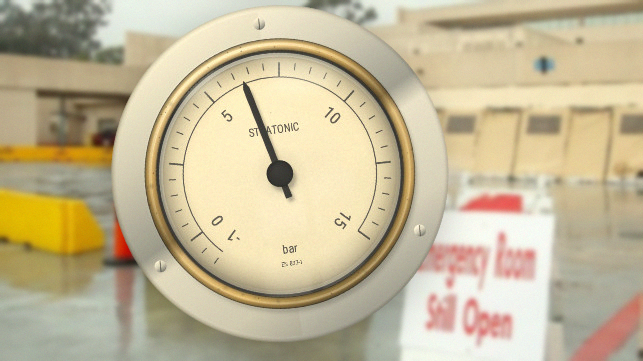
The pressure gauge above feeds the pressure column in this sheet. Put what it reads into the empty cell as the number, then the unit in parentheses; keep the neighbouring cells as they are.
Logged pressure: 6.25 (bar)
